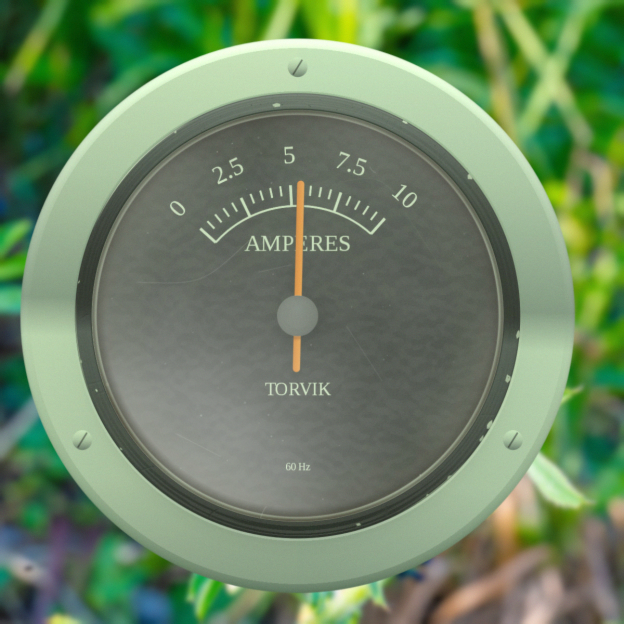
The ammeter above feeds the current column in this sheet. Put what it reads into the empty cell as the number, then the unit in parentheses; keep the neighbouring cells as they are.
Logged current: 5.5 (A)
